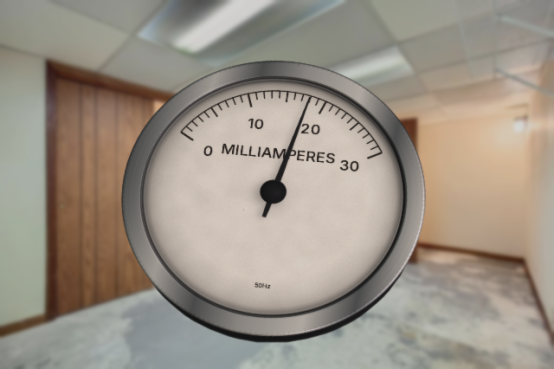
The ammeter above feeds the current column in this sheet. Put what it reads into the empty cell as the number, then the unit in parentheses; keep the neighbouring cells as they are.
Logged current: 18 (mA)
